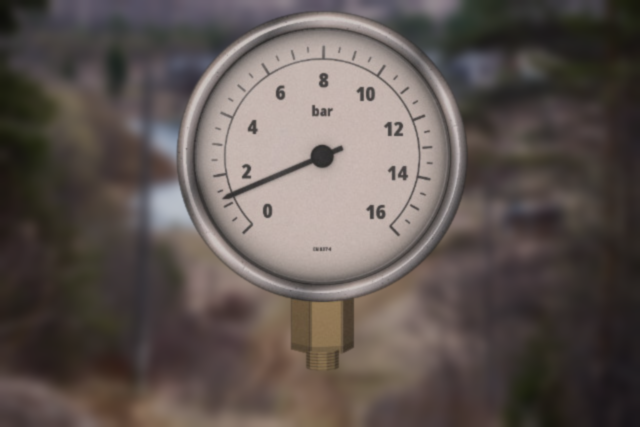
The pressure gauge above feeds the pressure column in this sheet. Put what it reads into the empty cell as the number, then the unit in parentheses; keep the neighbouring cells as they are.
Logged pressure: 1.25 (bar)
